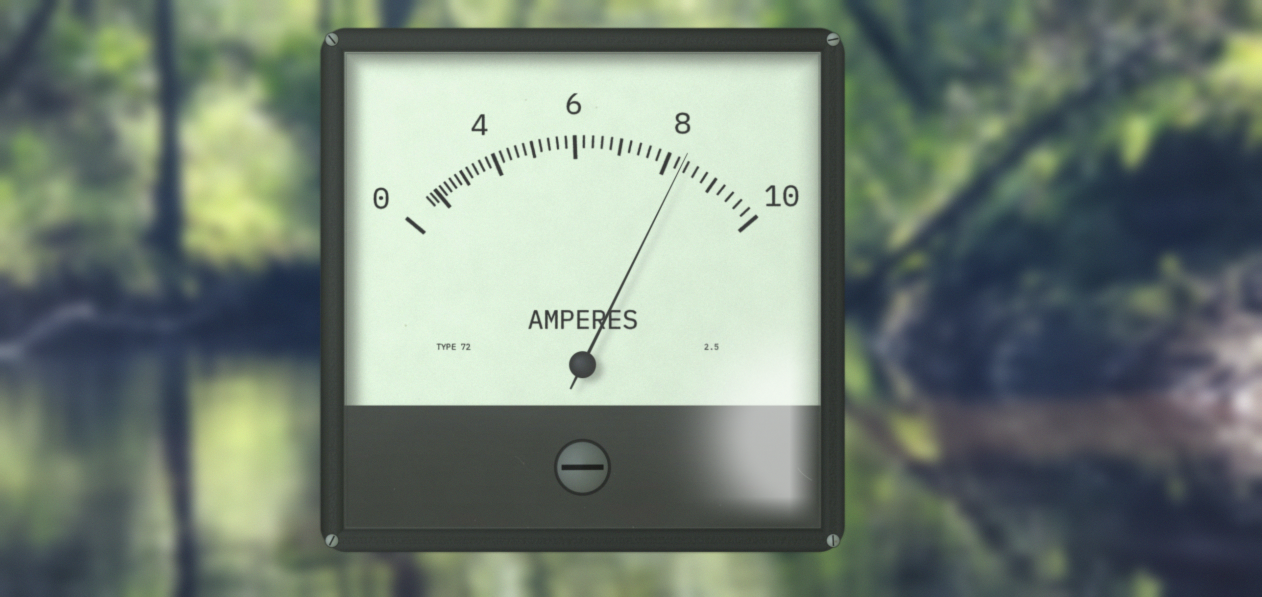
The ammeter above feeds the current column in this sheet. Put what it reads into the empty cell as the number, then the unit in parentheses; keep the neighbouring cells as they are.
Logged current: 8.3 (A)
